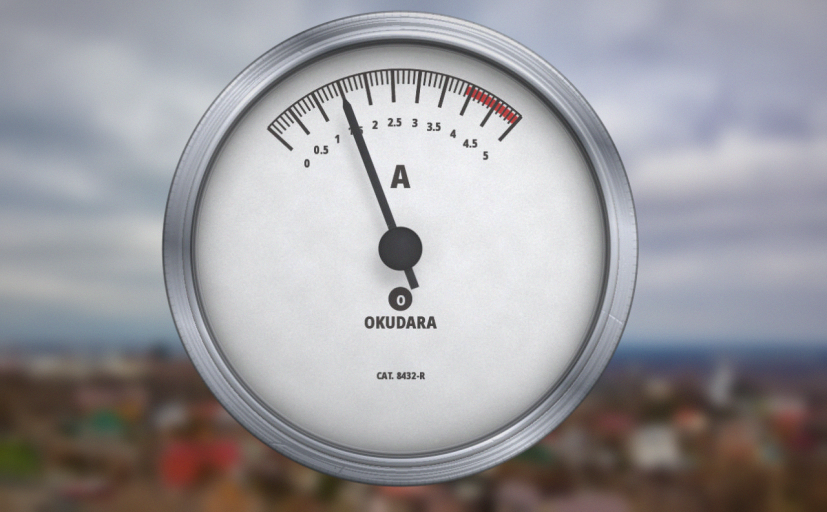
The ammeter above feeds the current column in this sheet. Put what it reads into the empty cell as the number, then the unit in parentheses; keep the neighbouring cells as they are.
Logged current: 1.5 (A)
